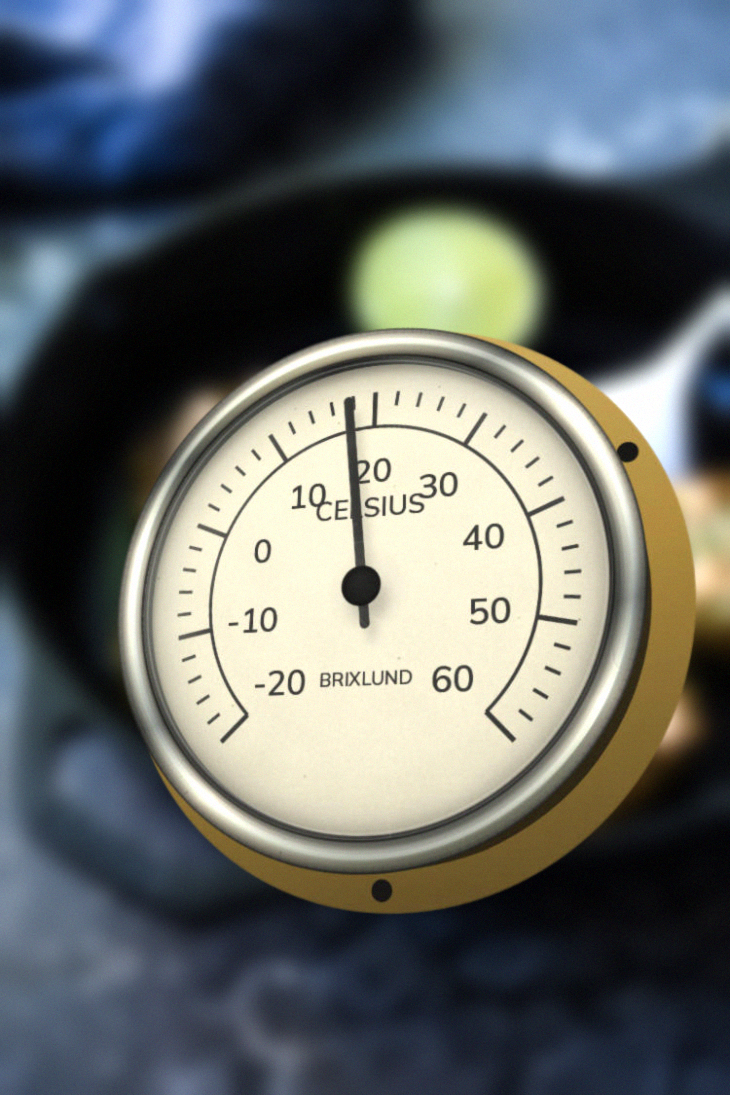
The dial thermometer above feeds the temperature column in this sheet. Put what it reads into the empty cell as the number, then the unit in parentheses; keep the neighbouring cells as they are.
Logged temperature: 18 (°C)
